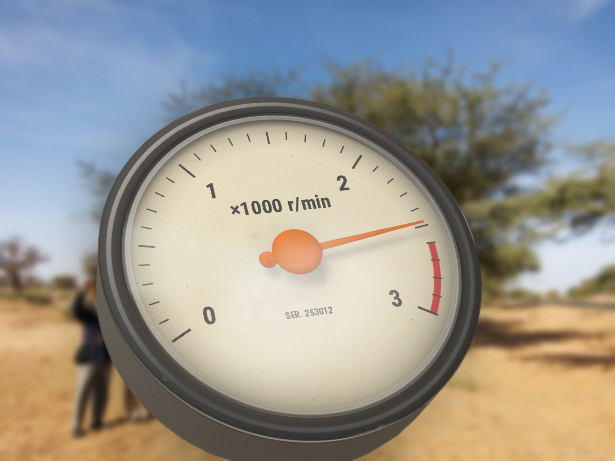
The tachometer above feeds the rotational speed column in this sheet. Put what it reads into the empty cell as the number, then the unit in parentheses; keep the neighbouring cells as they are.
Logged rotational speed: 2500 (rpm)
